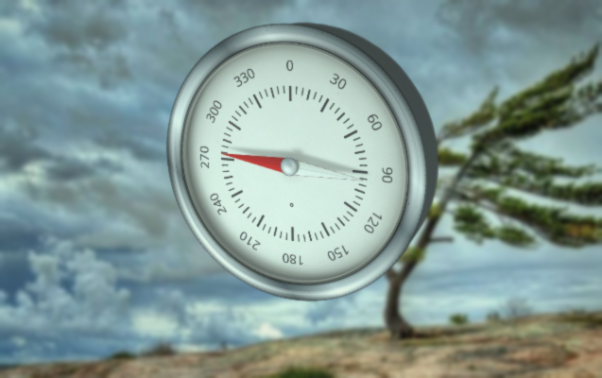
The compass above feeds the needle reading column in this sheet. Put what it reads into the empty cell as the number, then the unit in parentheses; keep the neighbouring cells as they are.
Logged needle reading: 275 (°)
